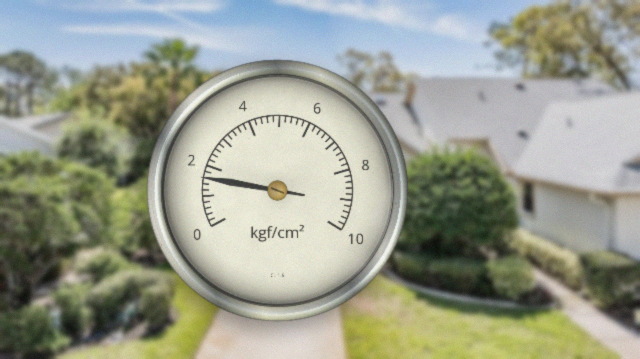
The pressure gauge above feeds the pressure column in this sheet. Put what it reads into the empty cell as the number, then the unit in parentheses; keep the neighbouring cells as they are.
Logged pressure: 1.6 (kg/cm²)
